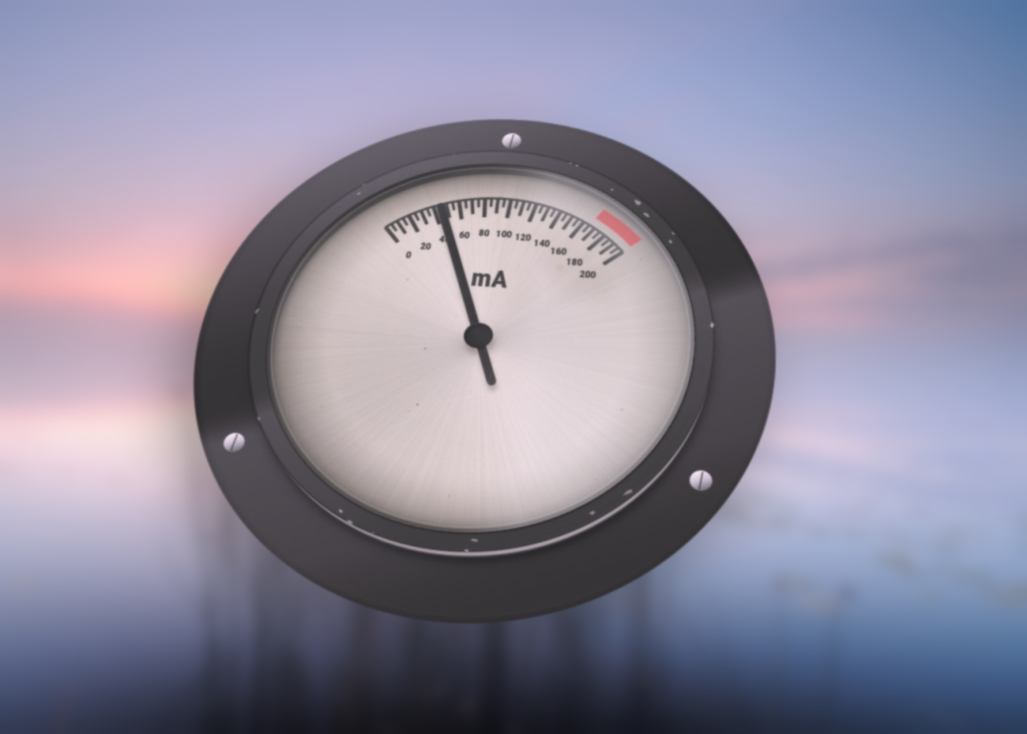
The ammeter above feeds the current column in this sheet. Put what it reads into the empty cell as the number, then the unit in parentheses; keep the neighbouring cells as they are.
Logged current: 45 (mA)
